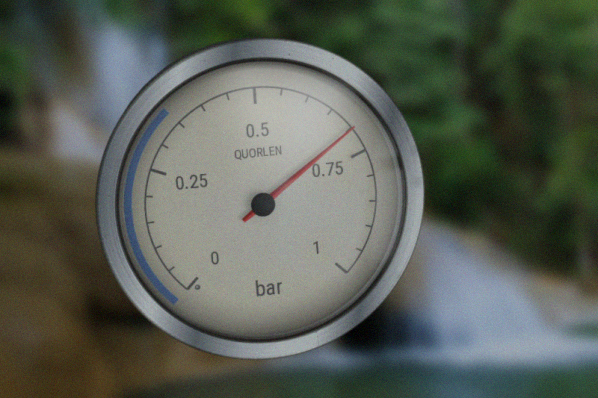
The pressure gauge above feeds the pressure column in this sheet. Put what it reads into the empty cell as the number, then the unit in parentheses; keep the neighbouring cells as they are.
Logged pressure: 0.7 (bar)
